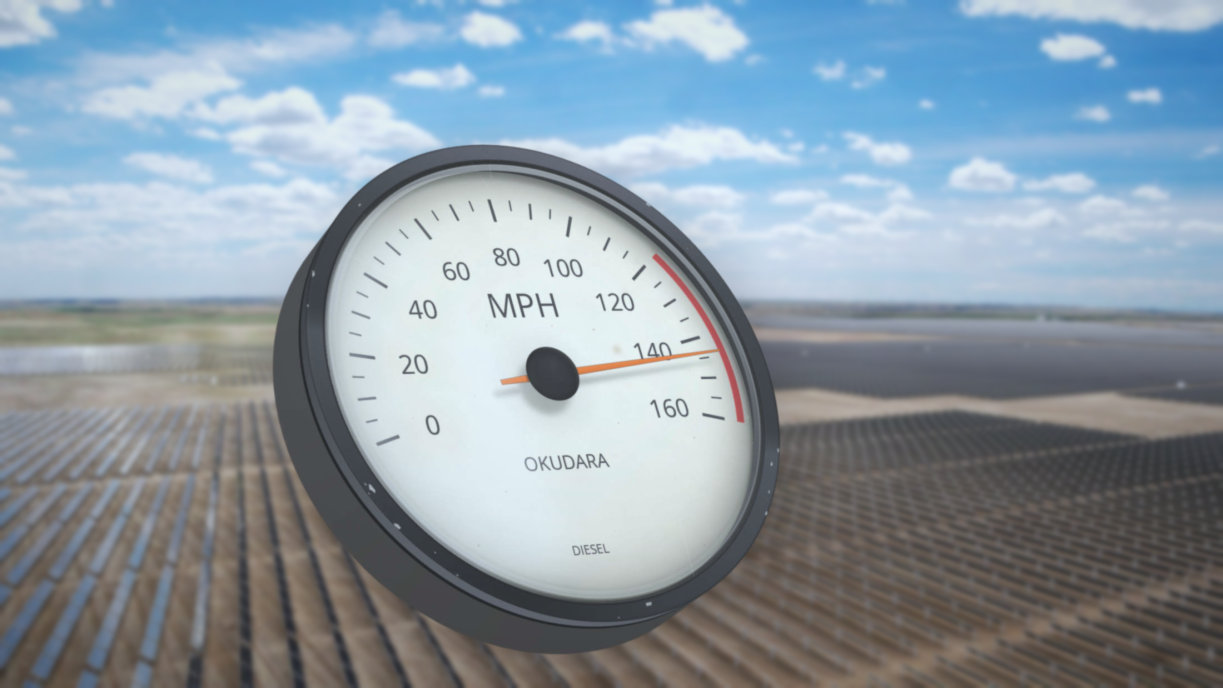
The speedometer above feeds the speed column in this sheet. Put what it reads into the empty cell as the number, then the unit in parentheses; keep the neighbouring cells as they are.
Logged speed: 145 (mph)
